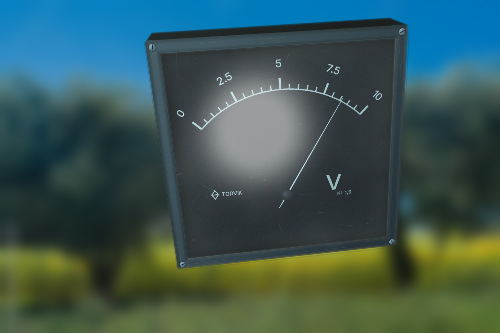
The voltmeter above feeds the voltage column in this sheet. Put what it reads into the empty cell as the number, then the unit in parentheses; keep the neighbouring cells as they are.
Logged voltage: 8.5 (V)
